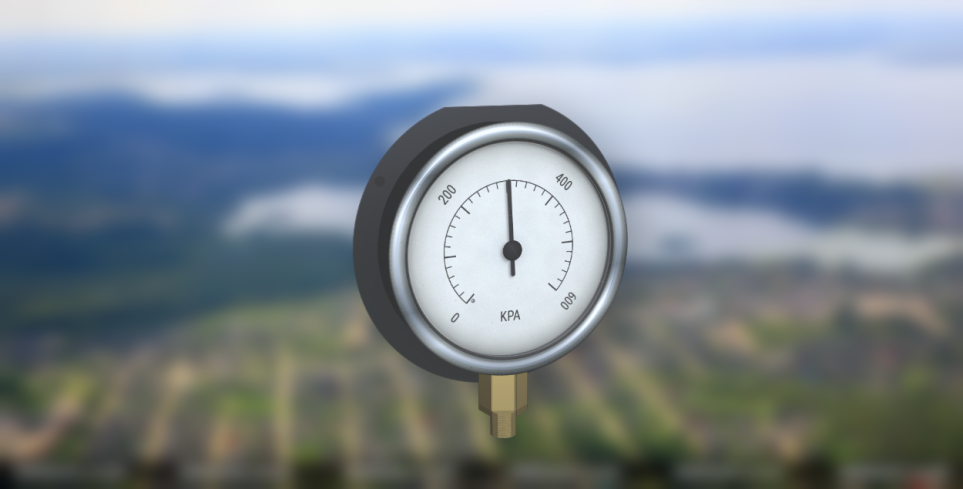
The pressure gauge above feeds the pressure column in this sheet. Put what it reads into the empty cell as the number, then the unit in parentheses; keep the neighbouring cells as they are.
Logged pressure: 300 (kPa)
